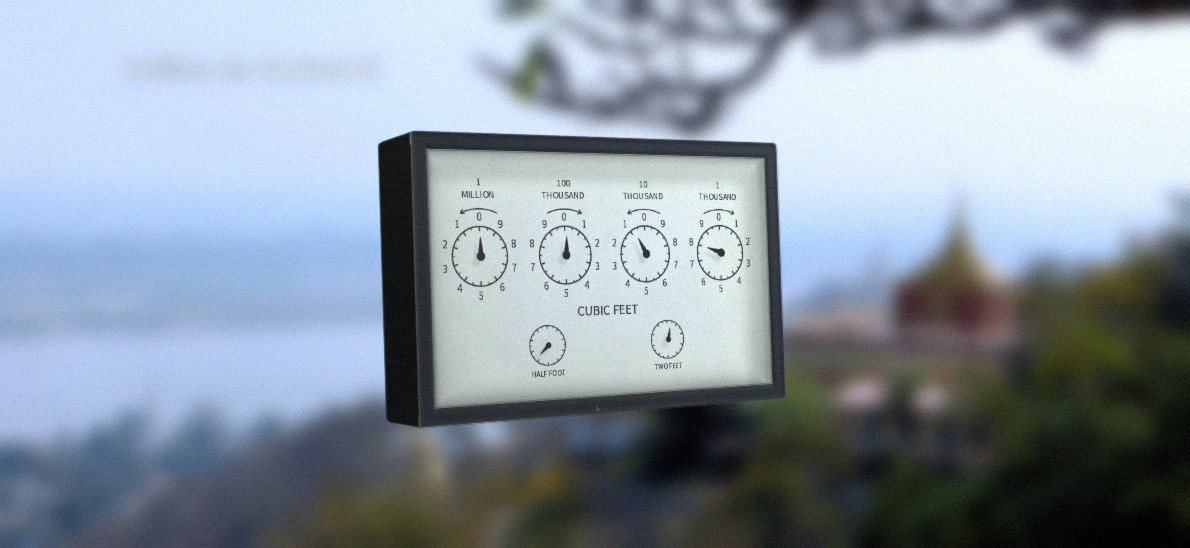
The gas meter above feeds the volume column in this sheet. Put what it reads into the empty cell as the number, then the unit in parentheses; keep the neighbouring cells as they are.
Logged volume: 800 (ft³)
